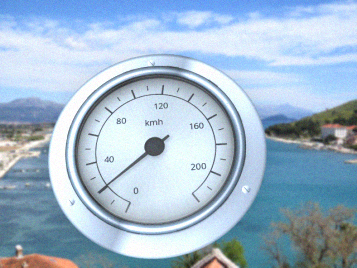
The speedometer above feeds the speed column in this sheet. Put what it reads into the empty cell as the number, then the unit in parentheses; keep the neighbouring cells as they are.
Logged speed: 20 (km/h)
